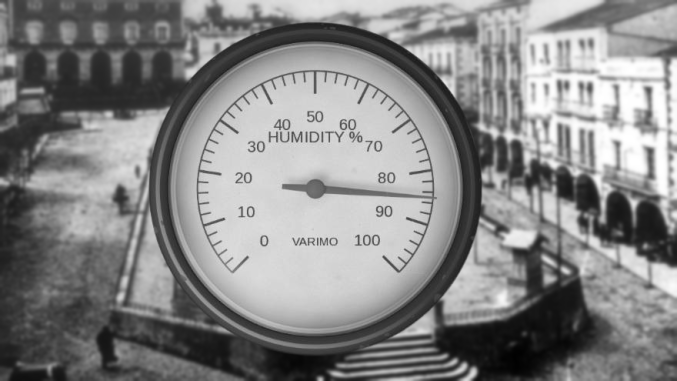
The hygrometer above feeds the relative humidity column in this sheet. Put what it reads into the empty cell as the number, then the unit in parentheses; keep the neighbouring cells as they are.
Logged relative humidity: 85 (%)
